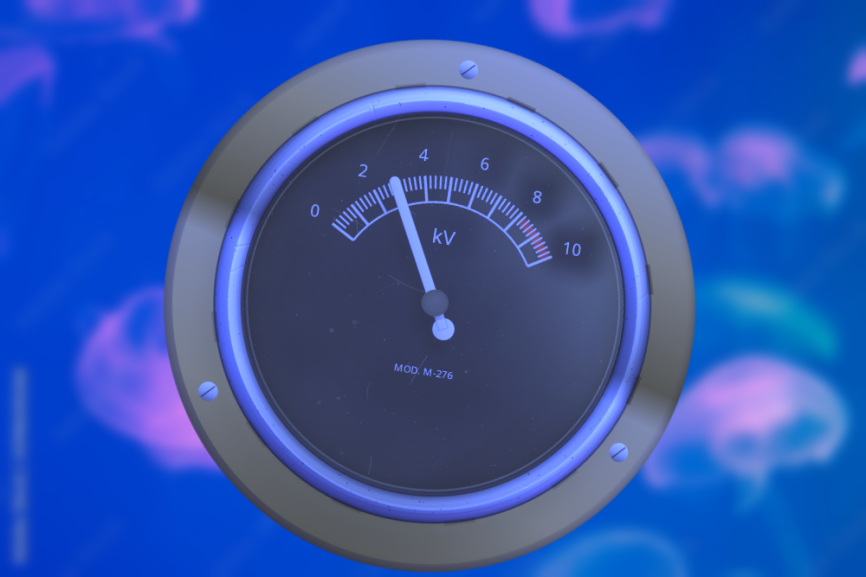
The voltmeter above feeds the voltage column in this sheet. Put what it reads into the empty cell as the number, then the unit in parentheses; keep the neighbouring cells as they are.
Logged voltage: 2.8 (kV)
